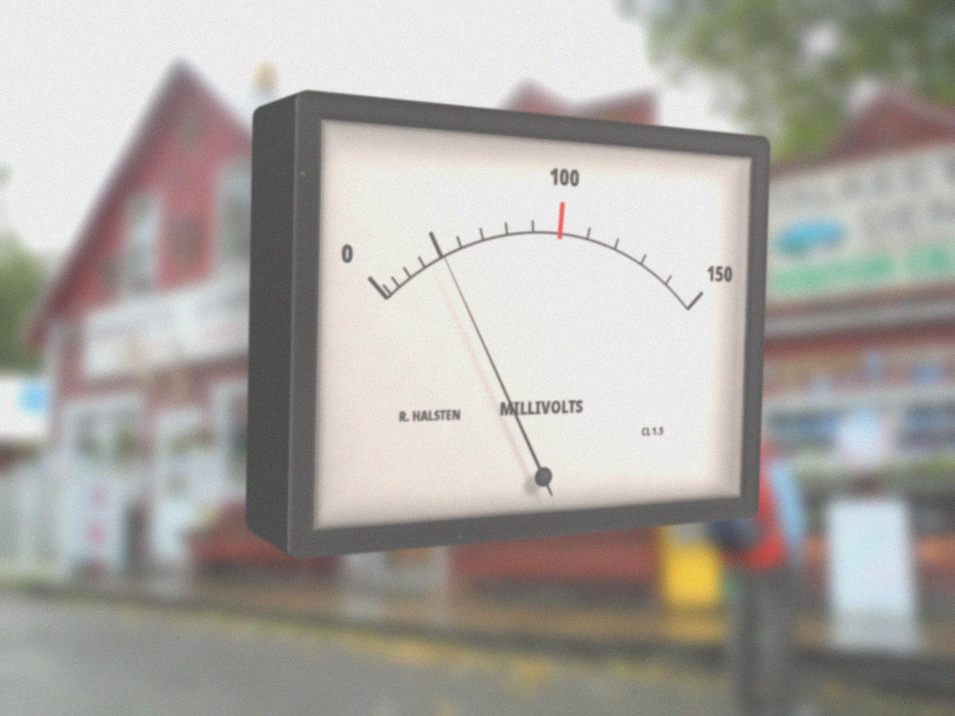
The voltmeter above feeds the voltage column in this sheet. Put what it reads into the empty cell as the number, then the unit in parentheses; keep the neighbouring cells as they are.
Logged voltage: 50 (mV)
